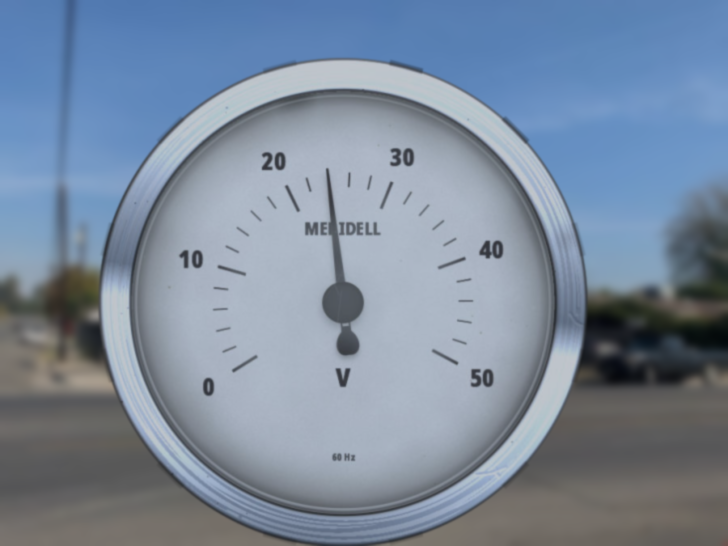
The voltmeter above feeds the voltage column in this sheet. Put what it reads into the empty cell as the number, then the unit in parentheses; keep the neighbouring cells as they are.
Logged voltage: 24 (V)
